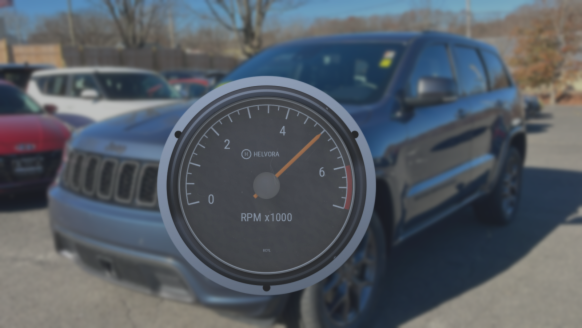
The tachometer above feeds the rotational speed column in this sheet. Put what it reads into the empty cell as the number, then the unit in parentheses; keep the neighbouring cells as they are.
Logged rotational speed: 5000 (rpm)
